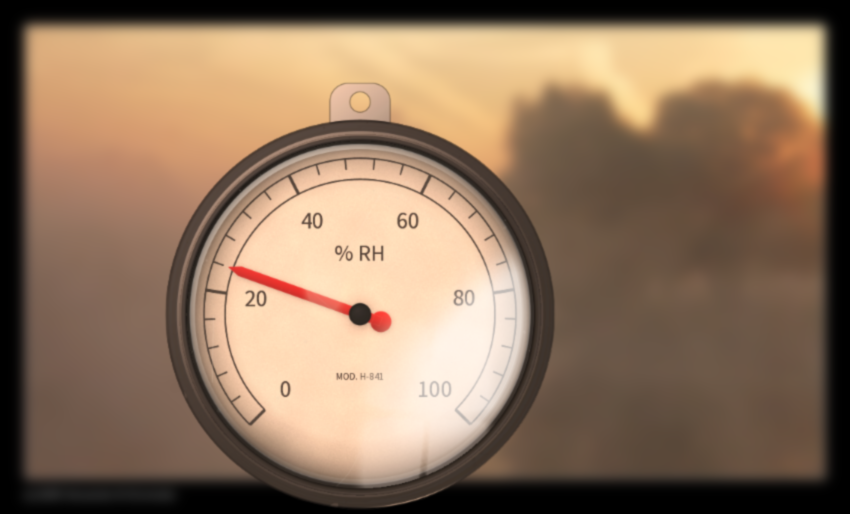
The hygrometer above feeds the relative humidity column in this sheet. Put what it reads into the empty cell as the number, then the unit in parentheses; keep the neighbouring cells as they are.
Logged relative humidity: 24 (%)
